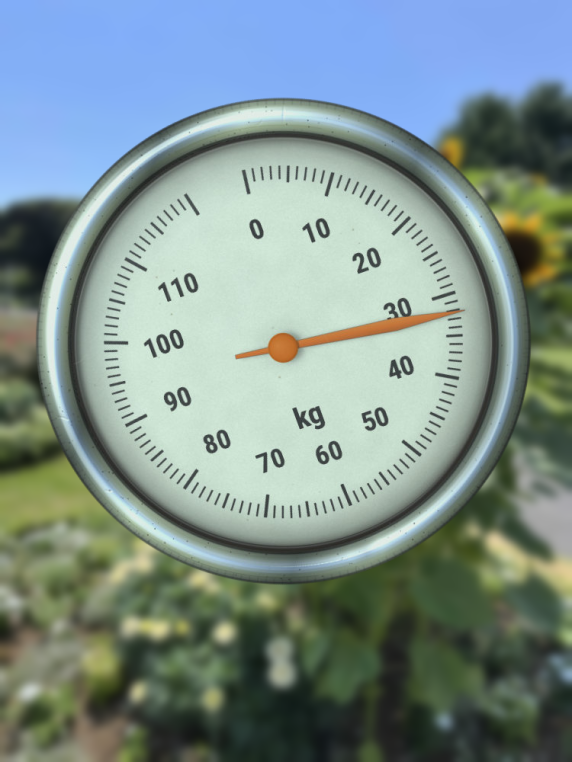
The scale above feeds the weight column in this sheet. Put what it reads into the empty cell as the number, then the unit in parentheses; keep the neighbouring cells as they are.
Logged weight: 32 (kg)
